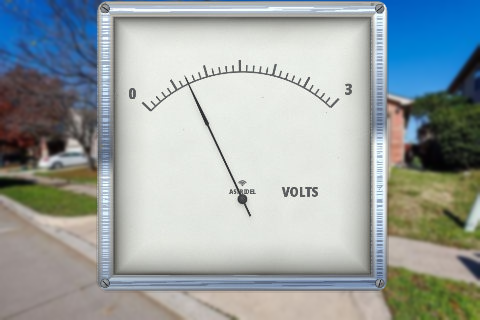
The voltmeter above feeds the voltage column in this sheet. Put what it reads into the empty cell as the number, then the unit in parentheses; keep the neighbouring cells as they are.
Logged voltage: 0.7 (V)
